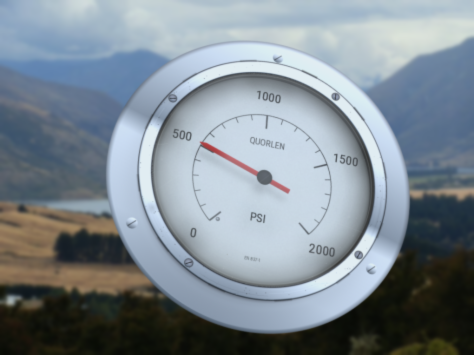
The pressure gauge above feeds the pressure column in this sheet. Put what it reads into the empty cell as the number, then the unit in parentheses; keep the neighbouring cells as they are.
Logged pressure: 500 (psi)
